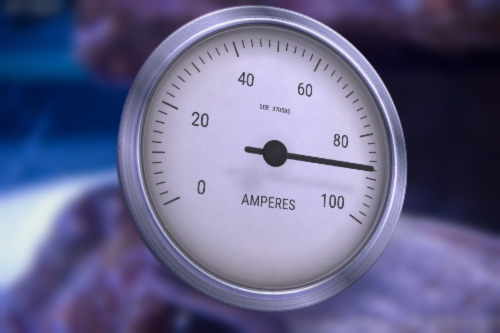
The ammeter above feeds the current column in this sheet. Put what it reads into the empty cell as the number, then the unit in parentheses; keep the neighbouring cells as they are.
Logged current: 88 (A)
